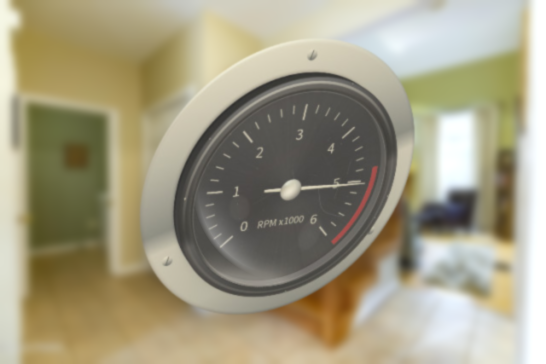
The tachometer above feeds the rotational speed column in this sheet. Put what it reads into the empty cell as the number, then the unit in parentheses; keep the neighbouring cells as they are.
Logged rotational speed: 5000 (rpm)
